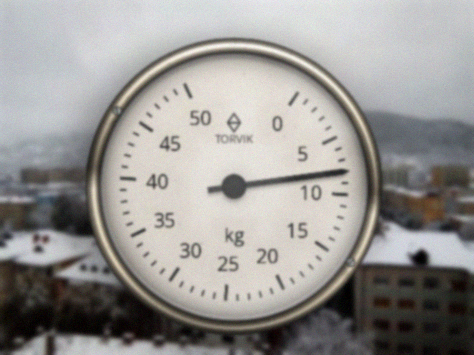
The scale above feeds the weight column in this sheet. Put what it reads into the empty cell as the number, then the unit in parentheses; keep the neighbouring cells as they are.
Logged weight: 8 (kg)
